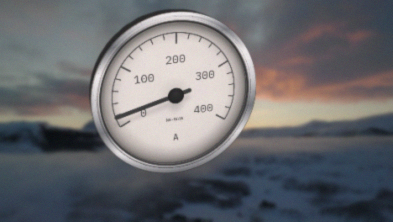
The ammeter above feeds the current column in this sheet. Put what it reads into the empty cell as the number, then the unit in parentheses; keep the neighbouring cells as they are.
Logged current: 20 (A)
